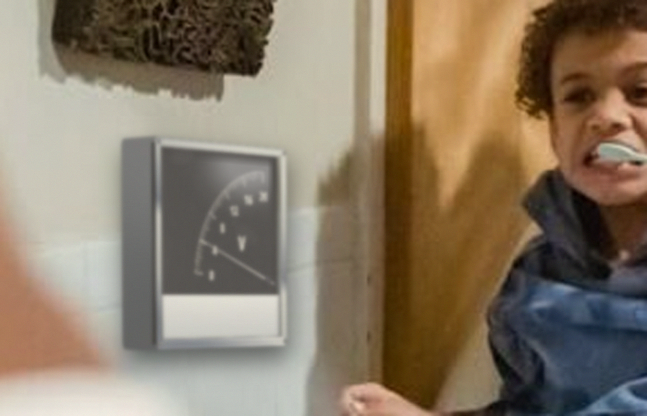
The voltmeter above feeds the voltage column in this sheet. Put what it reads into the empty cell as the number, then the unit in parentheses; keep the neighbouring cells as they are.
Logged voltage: 4 (V)
